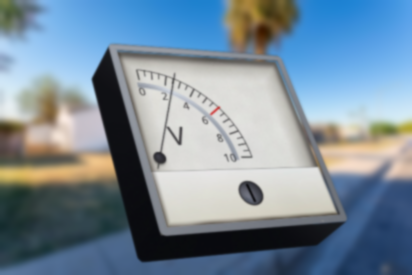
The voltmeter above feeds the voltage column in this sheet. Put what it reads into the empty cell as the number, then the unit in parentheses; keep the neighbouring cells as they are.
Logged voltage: 2.5 (V)
